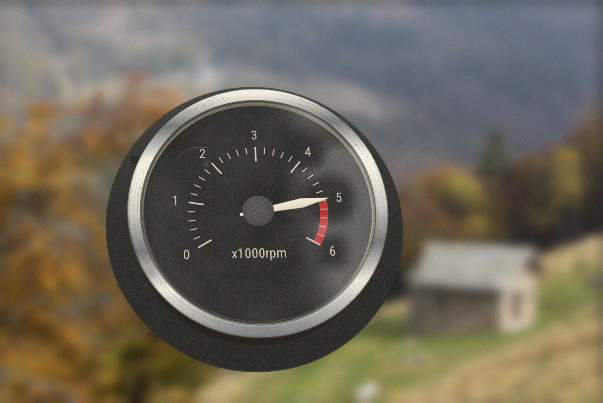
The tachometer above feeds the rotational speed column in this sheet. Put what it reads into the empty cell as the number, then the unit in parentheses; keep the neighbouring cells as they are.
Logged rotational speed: 5000 (rpm)
